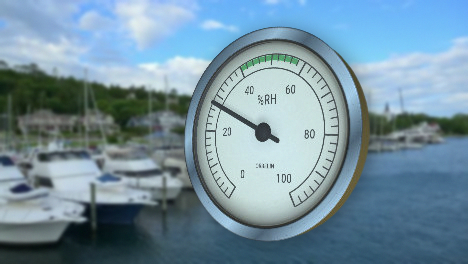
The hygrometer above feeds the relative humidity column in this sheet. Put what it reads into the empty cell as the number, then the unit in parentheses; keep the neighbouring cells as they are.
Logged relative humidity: 28 (%)
